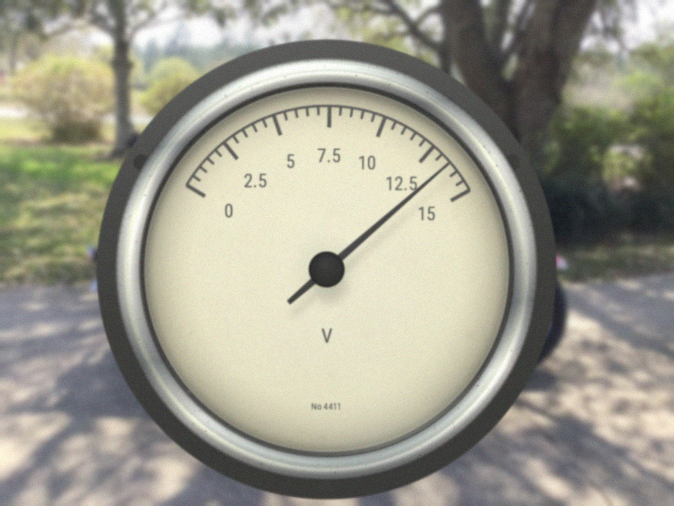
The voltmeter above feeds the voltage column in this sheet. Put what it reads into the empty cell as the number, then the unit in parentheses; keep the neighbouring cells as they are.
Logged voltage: 13.5 (V)
